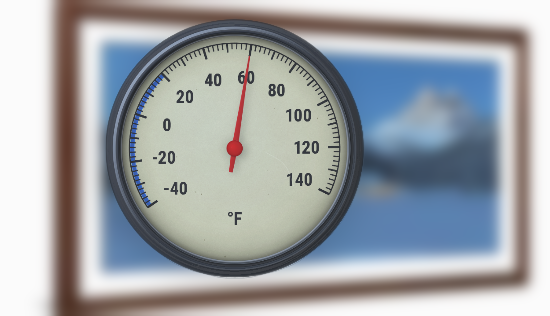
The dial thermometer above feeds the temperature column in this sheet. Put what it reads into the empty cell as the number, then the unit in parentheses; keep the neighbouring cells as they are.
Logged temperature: 60 (°F)
